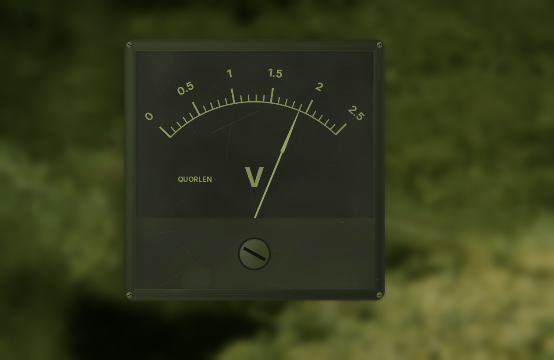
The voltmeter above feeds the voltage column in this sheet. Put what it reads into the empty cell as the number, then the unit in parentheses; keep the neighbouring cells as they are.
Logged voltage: 1.9 (V)
